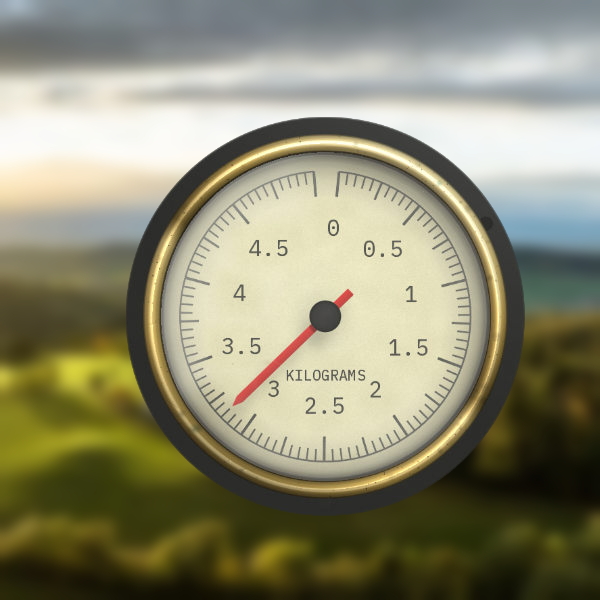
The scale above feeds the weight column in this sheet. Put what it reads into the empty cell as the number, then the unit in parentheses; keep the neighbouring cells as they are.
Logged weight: 3.15 (kg)
